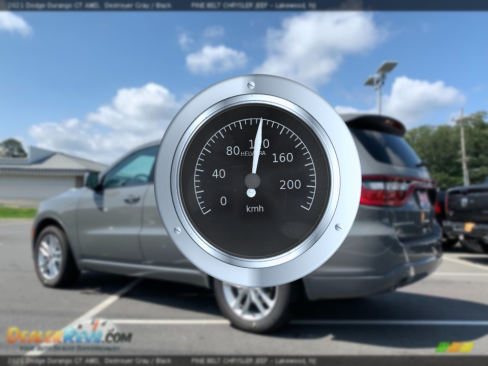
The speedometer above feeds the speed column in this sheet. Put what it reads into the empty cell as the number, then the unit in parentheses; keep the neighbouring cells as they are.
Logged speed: 120 (km/h)
